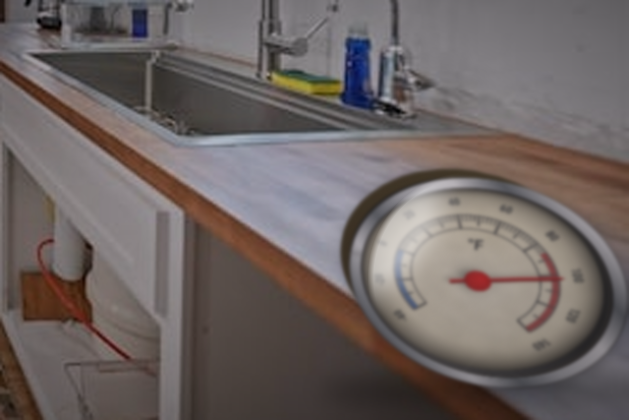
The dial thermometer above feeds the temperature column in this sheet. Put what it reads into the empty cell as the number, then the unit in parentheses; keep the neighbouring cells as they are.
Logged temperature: 100 (°F)
